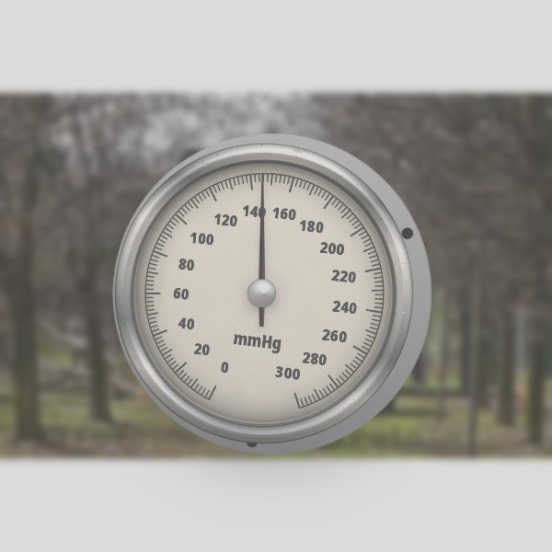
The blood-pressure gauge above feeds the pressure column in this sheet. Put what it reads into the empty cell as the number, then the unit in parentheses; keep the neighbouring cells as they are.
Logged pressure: 146 (mmHg)
